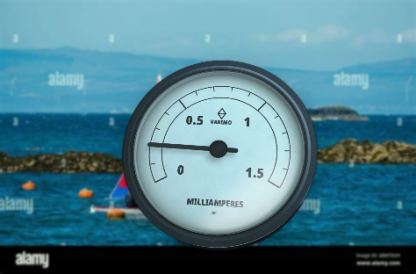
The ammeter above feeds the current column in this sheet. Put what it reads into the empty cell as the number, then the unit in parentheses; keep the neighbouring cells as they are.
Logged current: 0.2 (mA)
